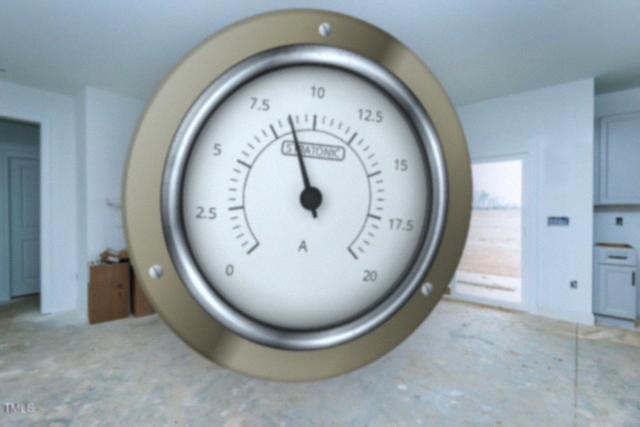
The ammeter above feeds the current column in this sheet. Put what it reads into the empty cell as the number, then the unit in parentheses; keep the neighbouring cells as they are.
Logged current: 8.5 (A)
